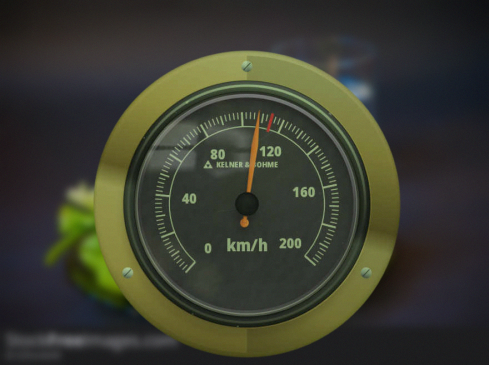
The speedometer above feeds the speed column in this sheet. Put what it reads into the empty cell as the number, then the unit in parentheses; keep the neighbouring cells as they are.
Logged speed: 108 (km/h)
